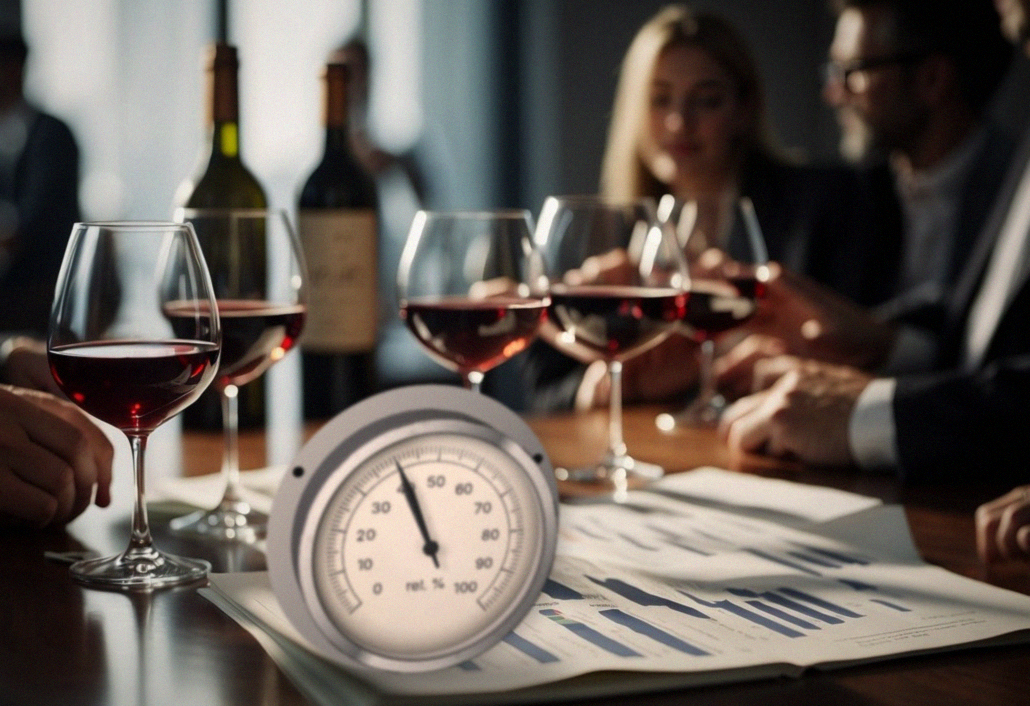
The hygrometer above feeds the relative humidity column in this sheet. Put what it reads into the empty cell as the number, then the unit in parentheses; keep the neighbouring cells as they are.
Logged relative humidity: 40 (%)
